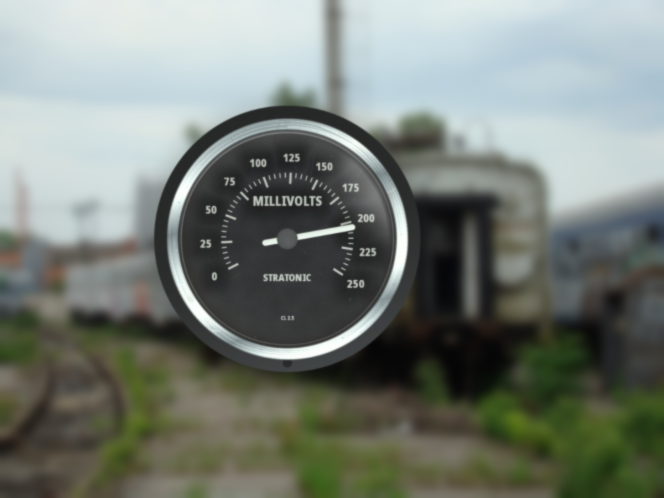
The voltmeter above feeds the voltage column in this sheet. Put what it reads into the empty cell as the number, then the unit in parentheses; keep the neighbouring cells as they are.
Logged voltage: 205 (mV)
